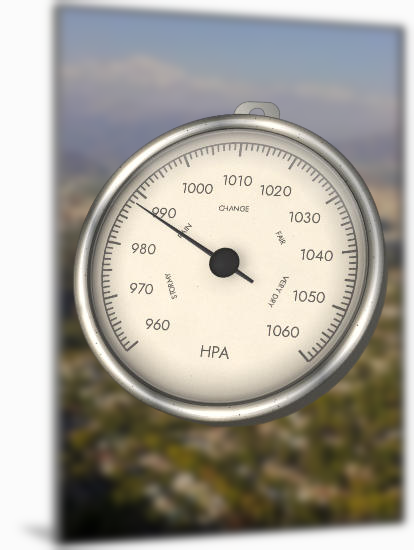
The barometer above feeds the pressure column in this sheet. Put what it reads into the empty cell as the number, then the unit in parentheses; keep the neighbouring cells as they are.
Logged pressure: 988 (hPa)
